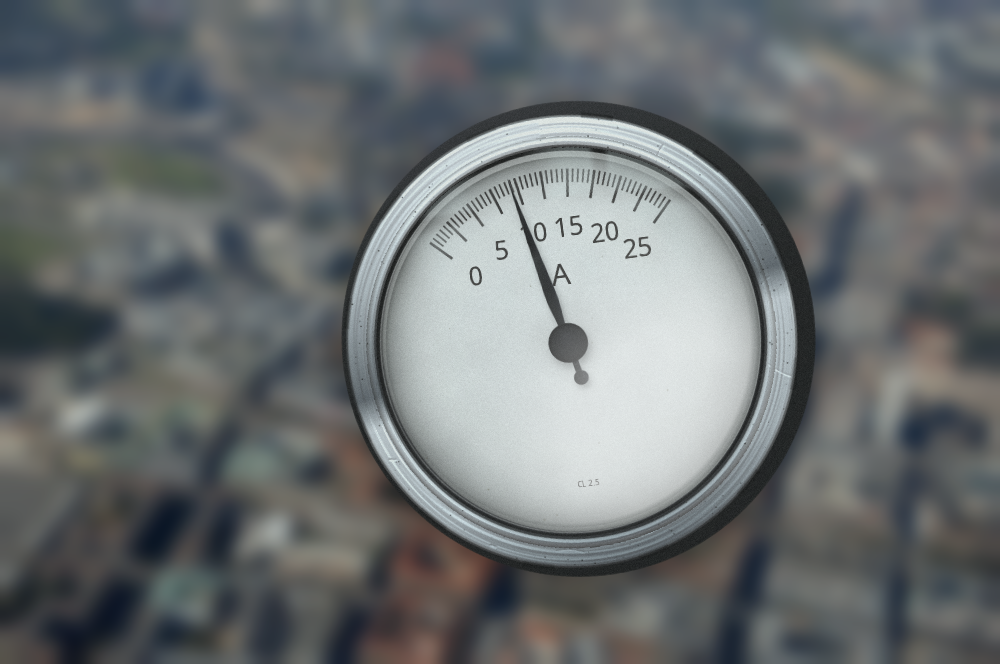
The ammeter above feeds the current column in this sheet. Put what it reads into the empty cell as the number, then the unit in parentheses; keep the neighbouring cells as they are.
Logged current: 9.5 (A)
